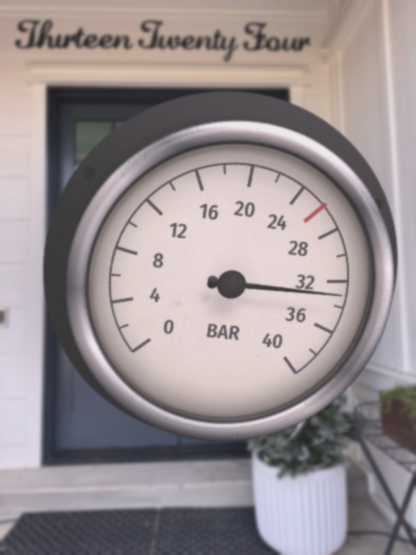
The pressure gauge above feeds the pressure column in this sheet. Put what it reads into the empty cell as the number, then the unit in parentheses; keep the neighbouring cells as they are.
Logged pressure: 33 (bar)
